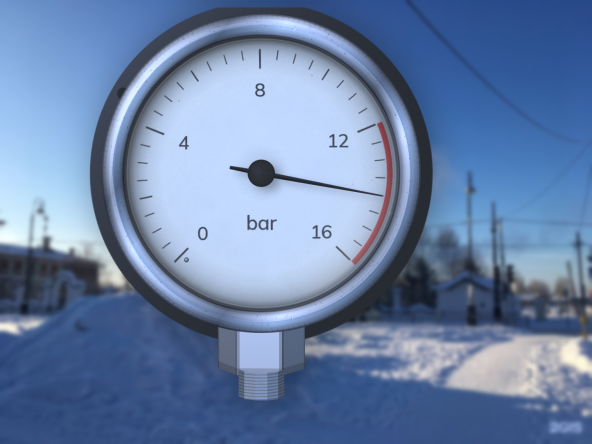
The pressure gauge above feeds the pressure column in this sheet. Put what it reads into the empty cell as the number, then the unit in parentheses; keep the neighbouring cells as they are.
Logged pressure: 14 (bar)
